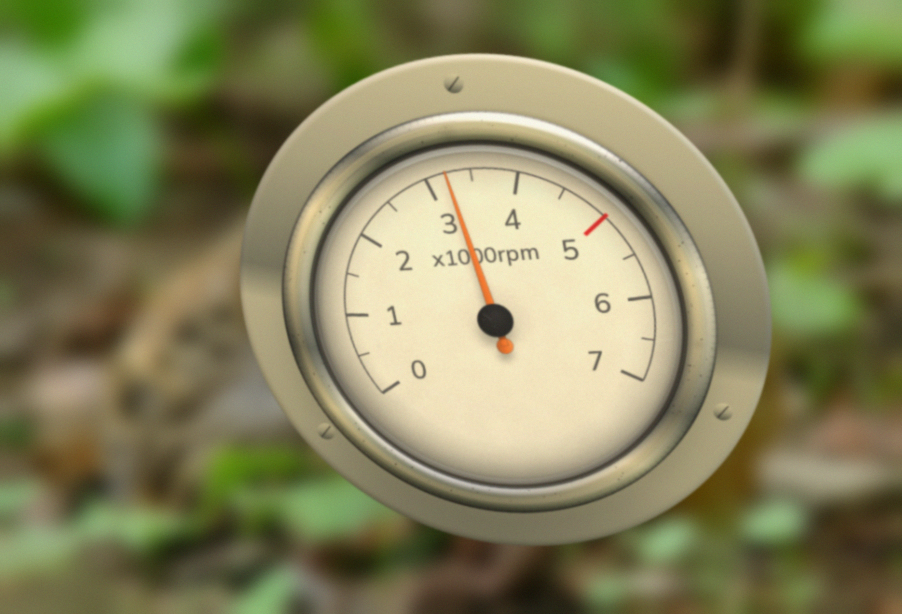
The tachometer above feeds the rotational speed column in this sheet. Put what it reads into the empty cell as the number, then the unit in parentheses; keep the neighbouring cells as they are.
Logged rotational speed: 3250 (rpm)
